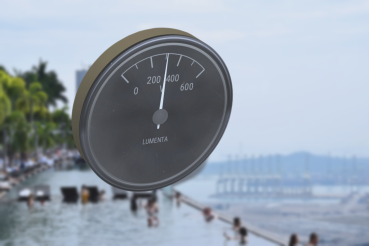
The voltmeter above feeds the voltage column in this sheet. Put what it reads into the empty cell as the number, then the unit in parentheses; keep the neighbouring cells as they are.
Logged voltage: 300 (V)
